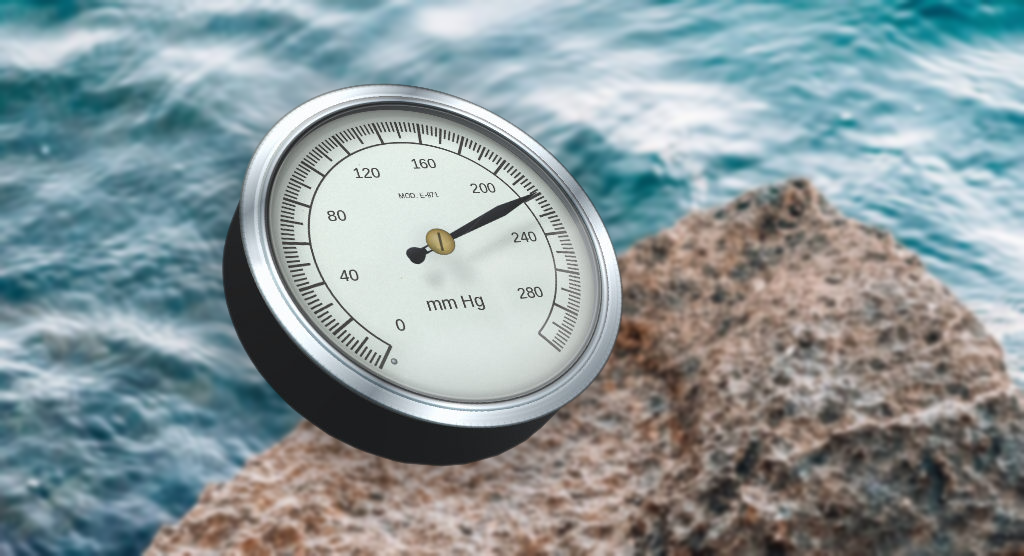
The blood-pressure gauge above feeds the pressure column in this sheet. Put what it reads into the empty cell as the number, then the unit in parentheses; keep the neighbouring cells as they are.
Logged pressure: 220 (mmHg)
